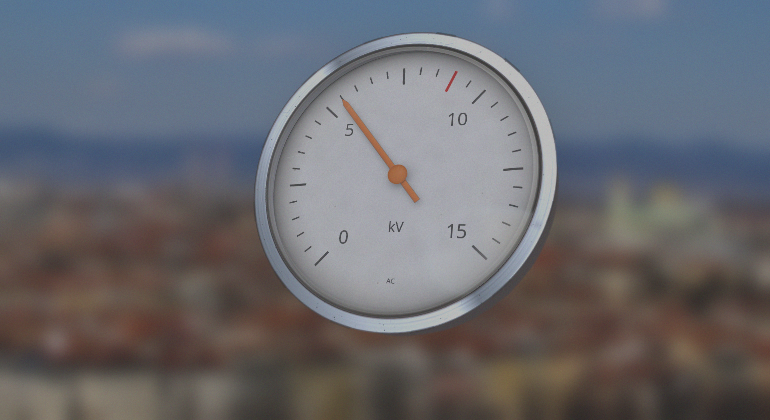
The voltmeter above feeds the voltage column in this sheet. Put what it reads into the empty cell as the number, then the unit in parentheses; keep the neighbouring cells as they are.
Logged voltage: 5.5 (kV)
